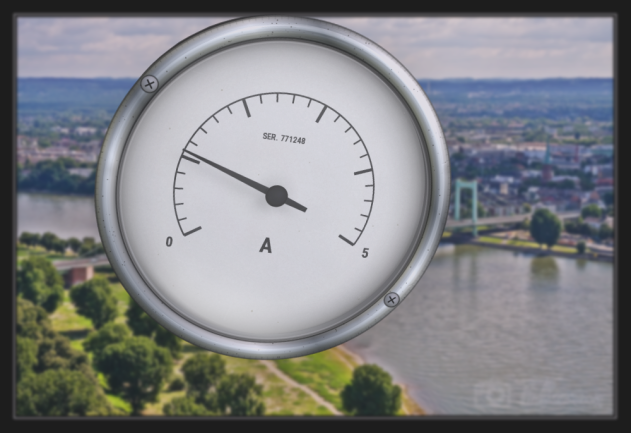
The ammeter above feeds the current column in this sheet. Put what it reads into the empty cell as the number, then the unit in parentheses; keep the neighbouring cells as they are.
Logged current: 1.1 (A)
